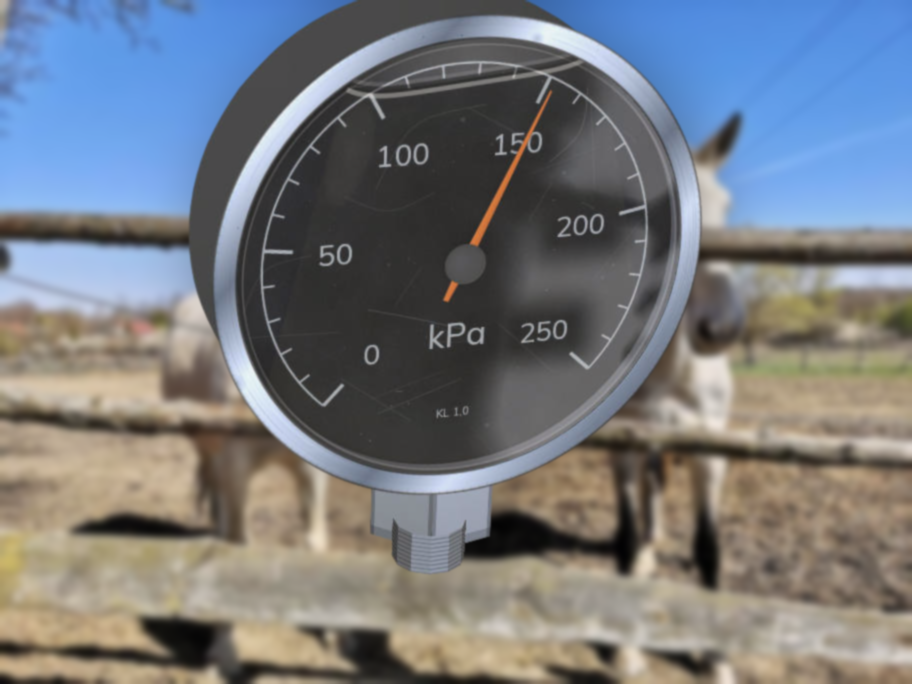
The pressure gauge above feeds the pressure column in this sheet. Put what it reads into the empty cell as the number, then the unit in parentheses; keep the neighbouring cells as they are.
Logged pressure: 150 (kPa)
